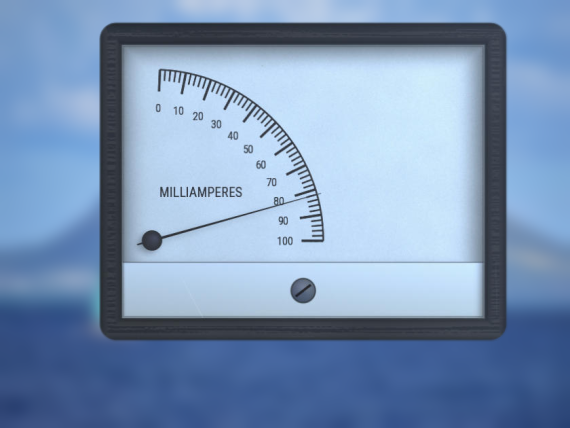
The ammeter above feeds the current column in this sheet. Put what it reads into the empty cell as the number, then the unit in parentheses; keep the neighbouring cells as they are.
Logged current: 82 (mA)
